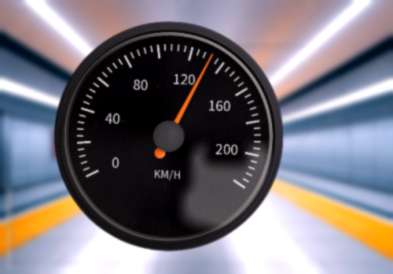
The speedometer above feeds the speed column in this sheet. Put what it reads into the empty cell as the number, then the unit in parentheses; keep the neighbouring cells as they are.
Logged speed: 132 (km/h)
